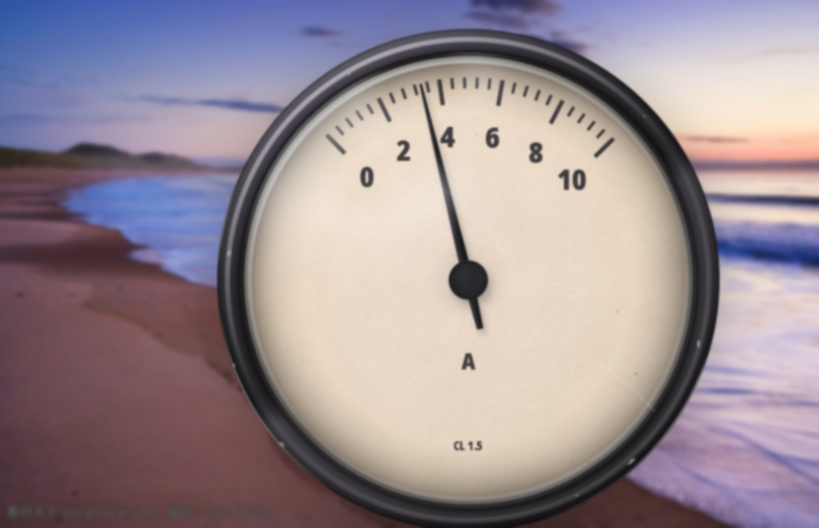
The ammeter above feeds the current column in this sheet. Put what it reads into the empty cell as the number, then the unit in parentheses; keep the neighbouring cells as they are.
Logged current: 3.4 (A)
